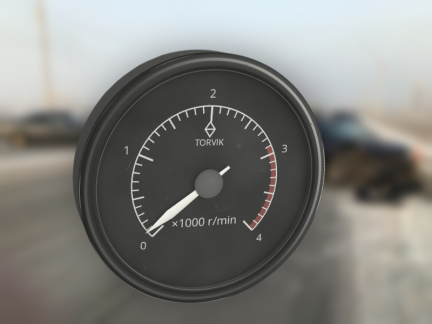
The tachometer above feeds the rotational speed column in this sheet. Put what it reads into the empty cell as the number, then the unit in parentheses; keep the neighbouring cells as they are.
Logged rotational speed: 100 (rpm)
